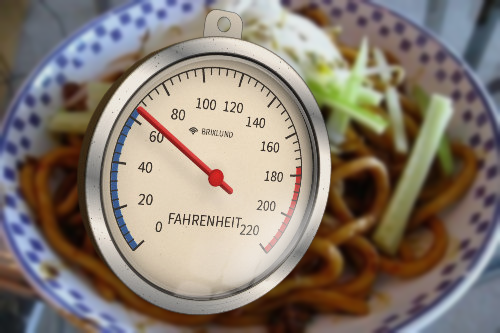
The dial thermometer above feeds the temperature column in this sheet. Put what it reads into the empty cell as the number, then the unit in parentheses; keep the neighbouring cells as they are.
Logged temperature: 64 (°F)
